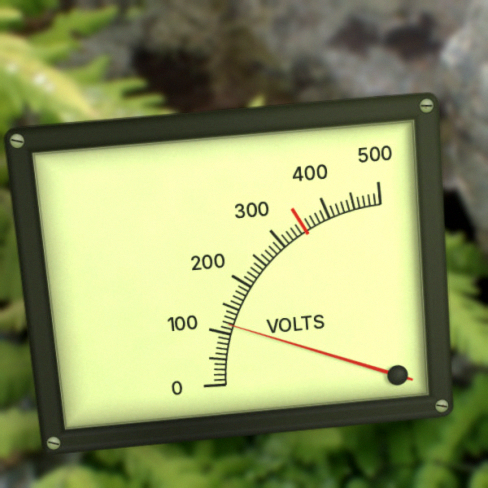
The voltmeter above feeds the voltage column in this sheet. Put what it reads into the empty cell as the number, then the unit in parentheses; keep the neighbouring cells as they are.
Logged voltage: 120 (V)
